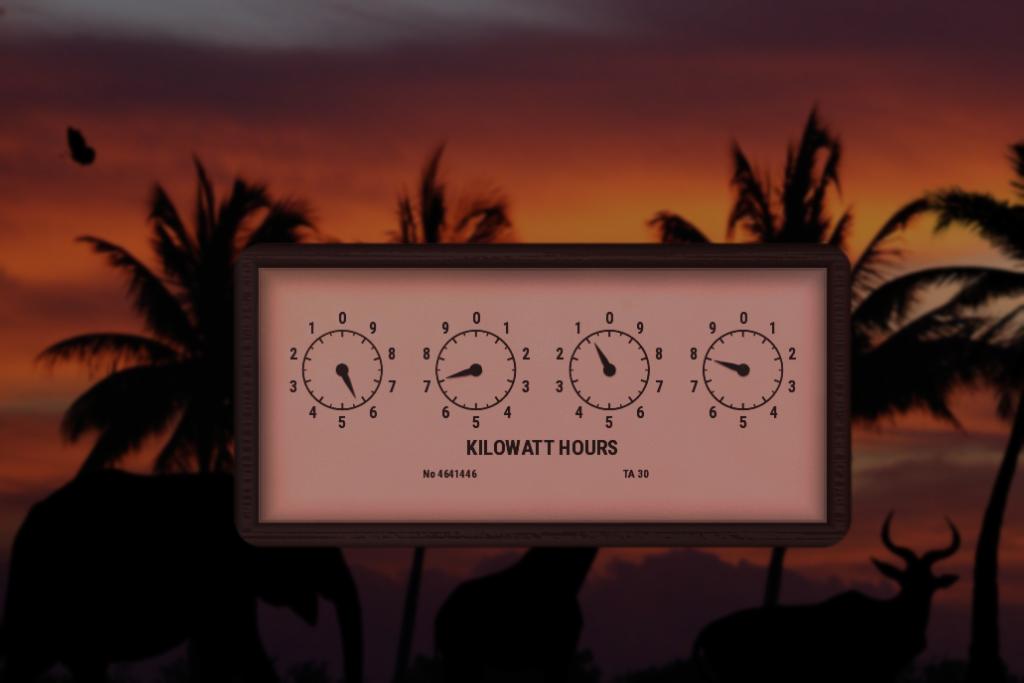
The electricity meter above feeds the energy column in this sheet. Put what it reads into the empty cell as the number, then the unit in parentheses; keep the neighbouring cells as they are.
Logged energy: 5708 (kWh)
